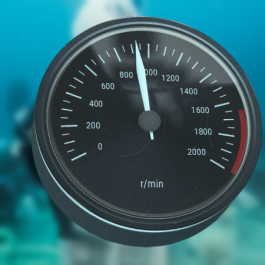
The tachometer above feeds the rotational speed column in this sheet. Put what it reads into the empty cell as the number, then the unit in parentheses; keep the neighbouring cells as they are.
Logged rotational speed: 925 (rpm)
